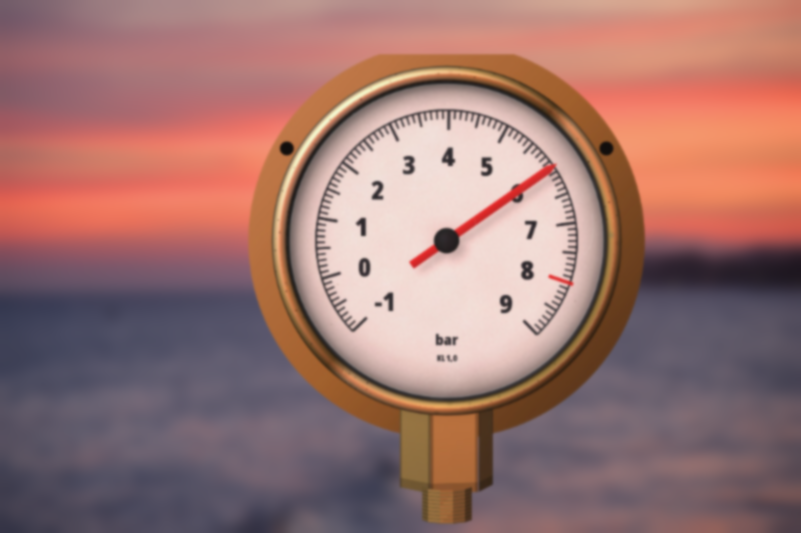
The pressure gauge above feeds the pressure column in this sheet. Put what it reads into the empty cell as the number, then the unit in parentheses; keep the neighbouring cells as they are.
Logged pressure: 6 (bar)
